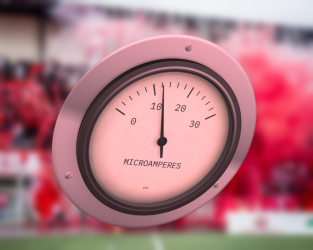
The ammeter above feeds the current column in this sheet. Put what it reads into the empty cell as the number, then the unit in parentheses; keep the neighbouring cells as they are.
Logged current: 12 (µA)
